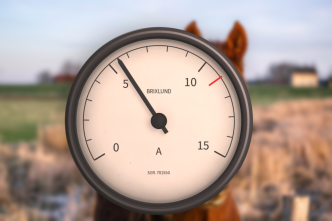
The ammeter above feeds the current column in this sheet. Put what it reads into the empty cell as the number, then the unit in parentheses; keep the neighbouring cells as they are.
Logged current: 5.5 (A)
